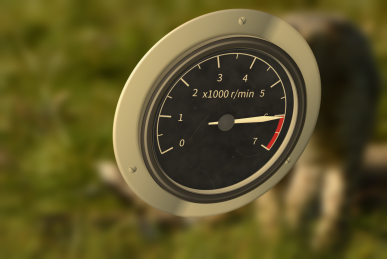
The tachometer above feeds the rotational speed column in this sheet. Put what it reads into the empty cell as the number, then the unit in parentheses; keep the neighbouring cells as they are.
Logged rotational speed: 6000 (rpm)
